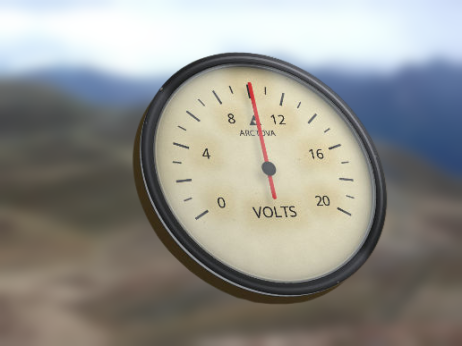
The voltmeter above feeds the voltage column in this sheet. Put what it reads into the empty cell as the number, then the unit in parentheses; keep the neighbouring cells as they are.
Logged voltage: 10 (V)
